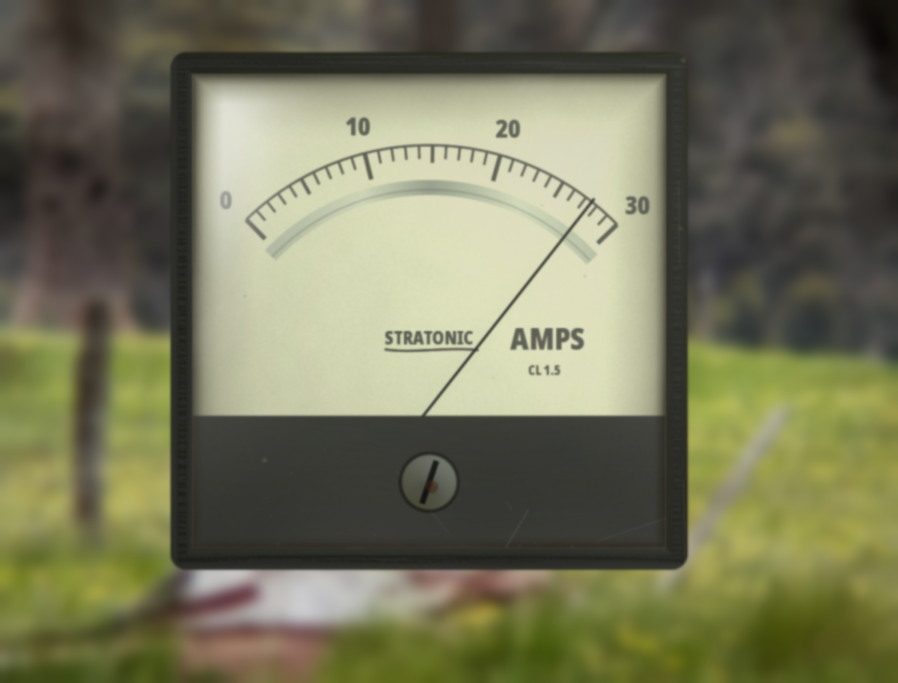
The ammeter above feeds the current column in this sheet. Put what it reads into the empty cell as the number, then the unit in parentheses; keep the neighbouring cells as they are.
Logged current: 27.5 (A)
